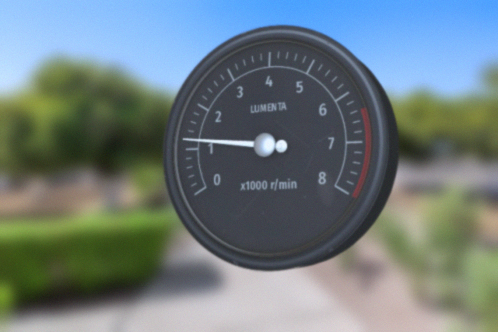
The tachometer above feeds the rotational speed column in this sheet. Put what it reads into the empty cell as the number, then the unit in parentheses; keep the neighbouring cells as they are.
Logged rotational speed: 1200 (rpm)
